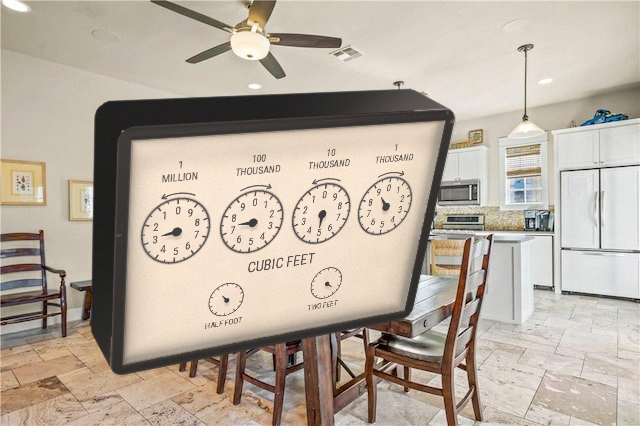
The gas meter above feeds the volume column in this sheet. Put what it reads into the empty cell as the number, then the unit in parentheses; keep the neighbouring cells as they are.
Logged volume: 274900 (ft³)
